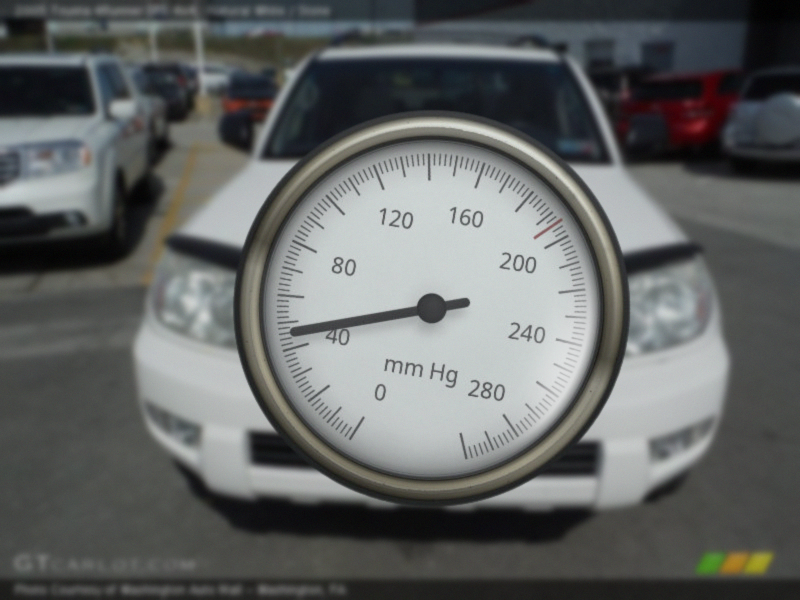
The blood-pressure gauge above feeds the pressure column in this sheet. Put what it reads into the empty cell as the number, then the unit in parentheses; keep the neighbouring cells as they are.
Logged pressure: 46 (mmHg)
